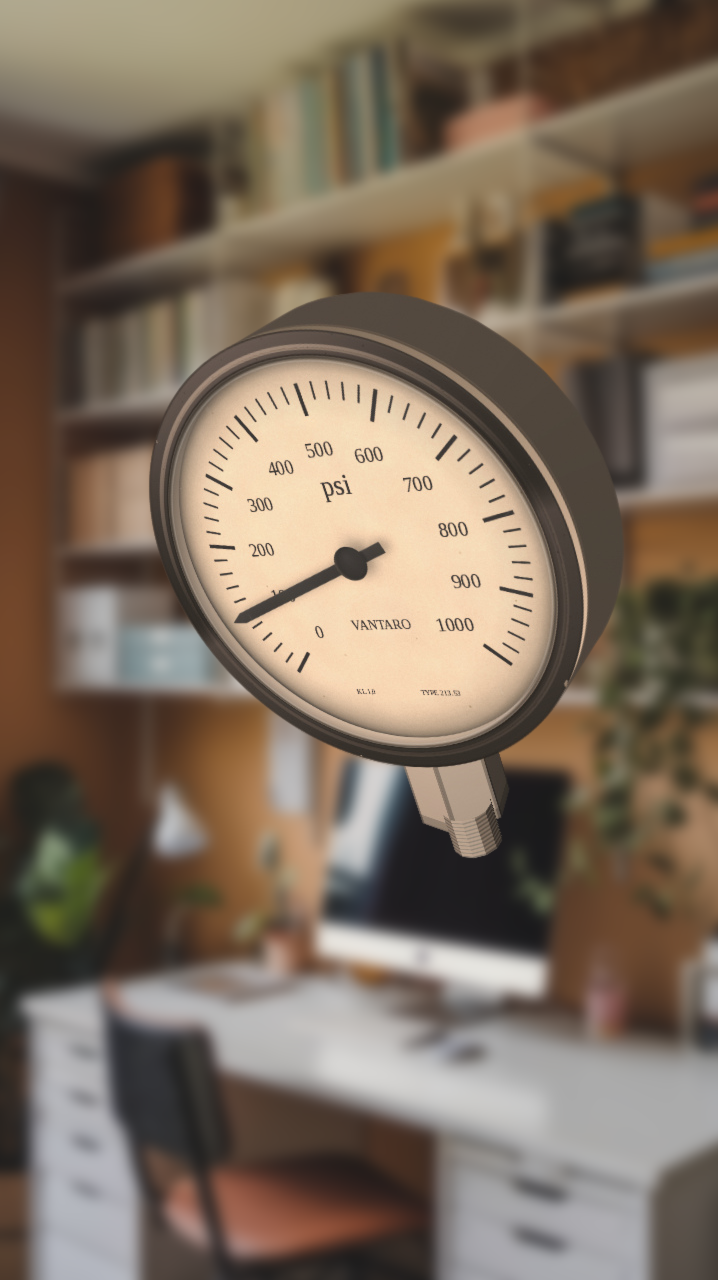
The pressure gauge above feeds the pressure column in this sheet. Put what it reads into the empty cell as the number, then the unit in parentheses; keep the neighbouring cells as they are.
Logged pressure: 100 (psi)
